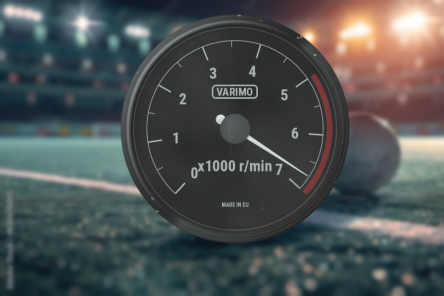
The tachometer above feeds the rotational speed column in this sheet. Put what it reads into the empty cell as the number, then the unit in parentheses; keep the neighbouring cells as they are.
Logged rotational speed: 6750 (rpm)
